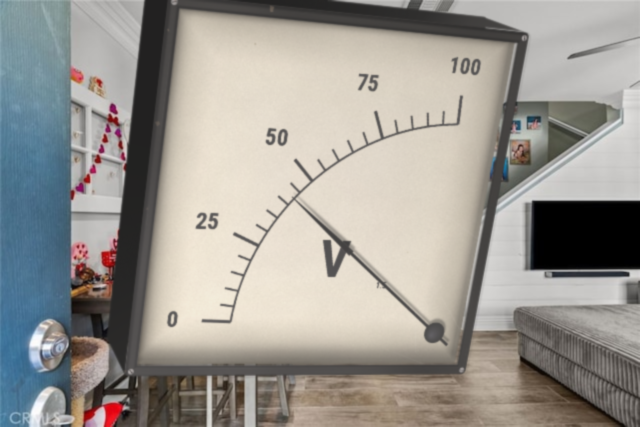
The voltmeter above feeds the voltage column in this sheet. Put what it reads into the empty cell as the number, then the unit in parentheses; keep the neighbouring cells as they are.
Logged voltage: 42.5 (V)
